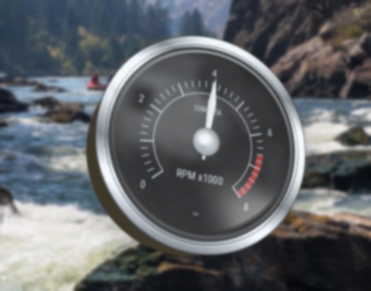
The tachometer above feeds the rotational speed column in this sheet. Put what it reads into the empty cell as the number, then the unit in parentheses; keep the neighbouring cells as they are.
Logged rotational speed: 4000 (rpm)
